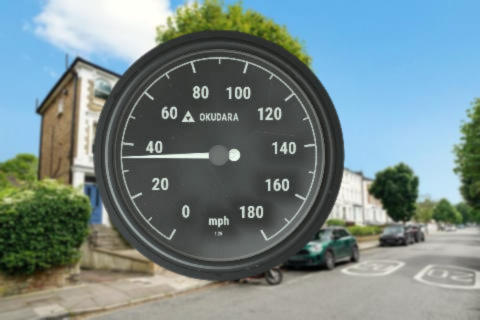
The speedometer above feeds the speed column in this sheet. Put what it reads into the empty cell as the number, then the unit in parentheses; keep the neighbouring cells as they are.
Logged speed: 35 (mph)
